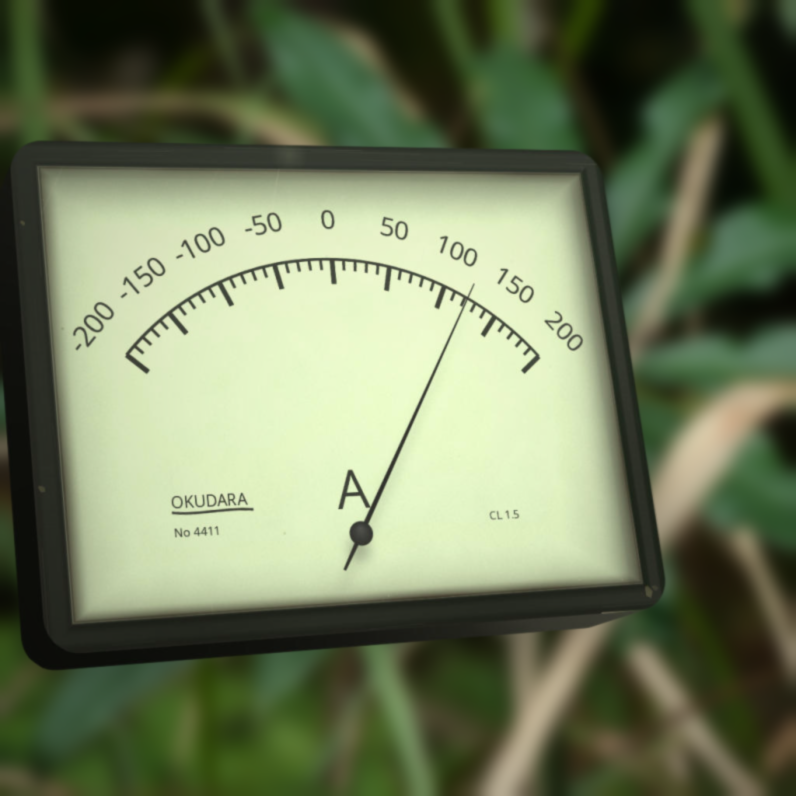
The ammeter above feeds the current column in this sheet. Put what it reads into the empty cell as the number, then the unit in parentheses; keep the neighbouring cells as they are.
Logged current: 120 (A)
